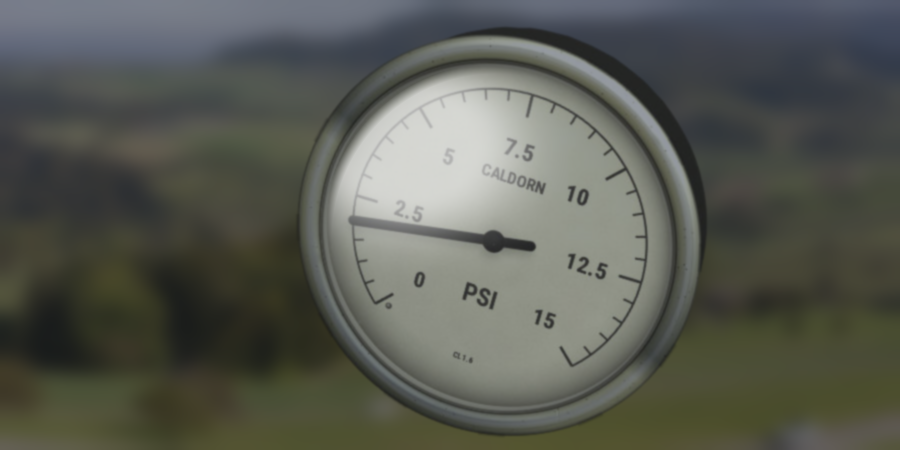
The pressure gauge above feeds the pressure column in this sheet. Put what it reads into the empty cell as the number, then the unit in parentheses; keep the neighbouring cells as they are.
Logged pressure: 2 (psi)
